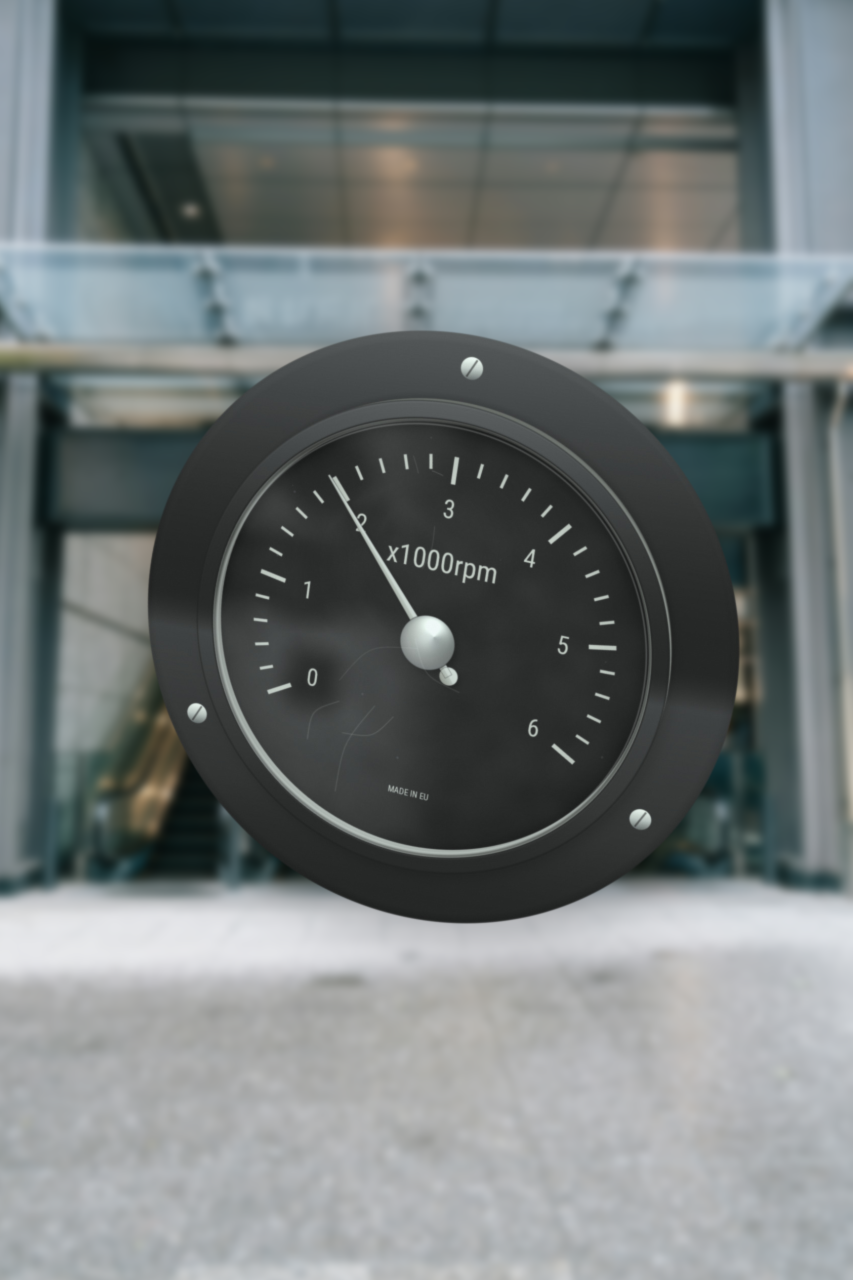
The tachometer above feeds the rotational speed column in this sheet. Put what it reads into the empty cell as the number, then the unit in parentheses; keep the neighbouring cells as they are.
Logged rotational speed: 2000 (rpm)
